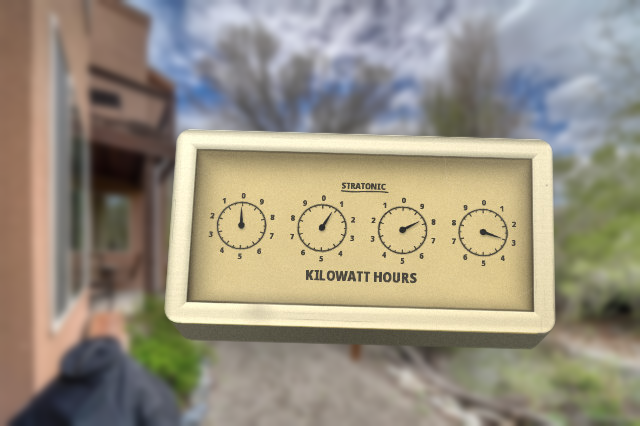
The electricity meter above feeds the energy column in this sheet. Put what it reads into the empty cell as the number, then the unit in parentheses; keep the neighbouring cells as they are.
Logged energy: 83 (kWh)
